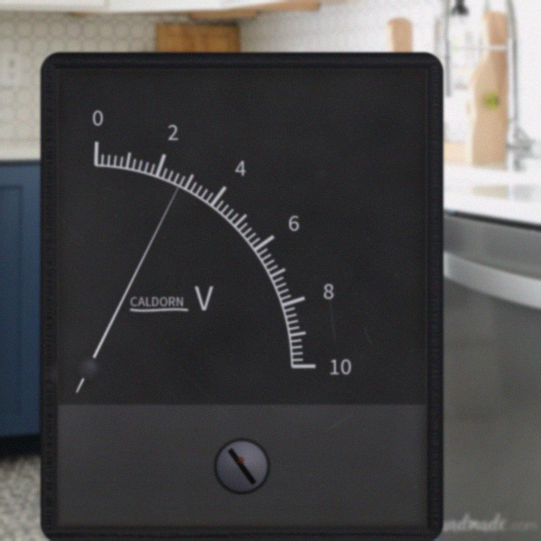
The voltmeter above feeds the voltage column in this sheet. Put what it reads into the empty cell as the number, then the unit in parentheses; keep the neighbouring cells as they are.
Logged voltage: 2.8 (V)
